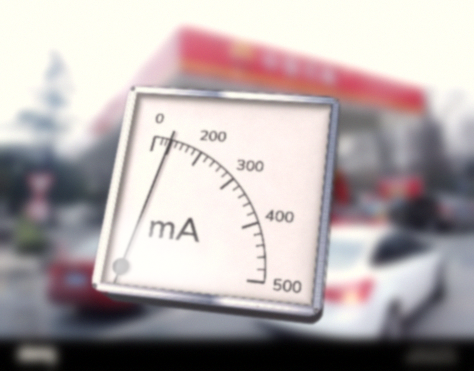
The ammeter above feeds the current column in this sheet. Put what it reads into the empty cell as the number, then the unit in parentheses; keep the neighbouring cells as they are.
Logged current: 100 (mA)
